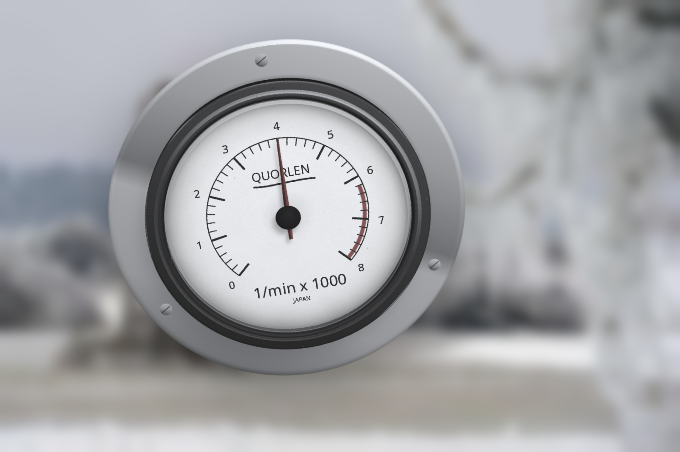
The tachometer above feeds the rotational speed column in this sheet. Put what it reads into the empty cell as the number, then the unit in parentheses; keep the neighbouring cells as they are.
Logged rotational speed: 4000 (rpm)
